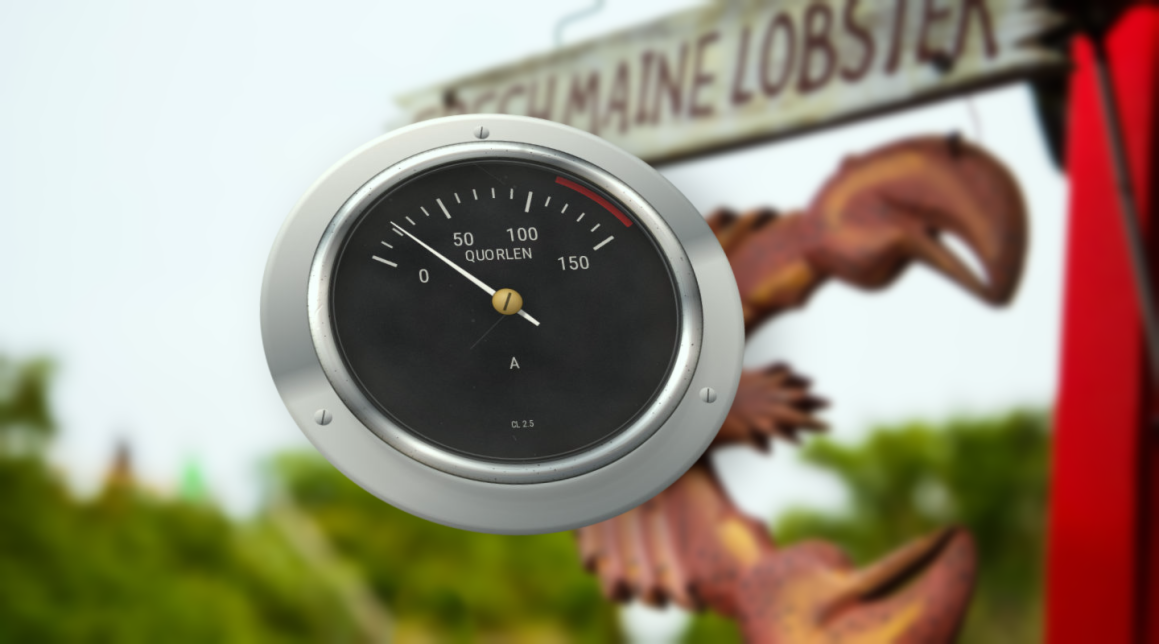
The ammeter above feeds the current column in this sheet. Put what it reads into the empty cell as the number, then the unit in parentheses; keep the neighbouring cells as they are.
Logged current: 20 (A)
